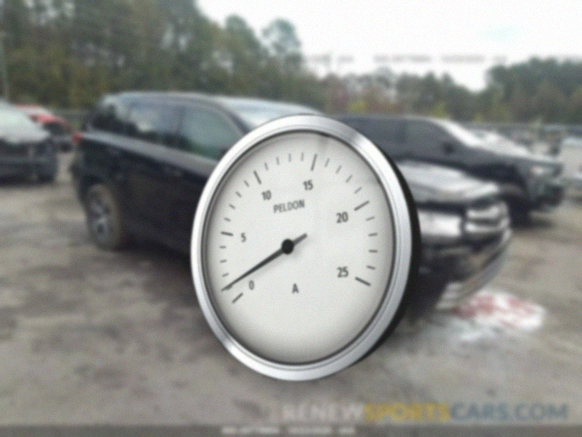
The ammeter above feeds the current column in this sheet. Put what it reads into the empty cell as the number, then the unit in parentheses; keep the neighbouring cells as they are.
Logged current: 1 (A)
